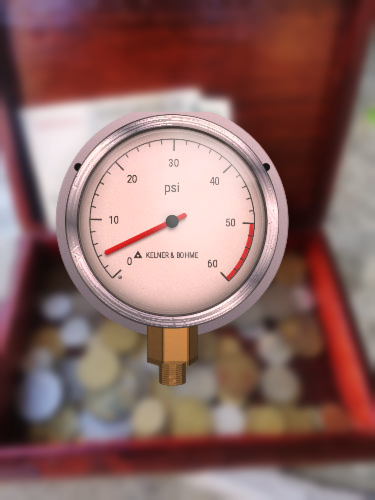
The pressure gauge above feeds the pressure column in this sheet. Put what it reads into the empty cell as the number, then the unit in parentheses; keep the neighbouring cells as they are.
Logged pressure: 4 (psi)
